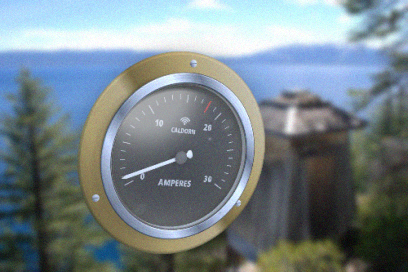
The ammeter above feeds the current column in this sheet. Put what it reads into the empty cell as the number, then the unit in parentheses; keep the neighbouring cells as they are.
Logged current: 1 (A)
